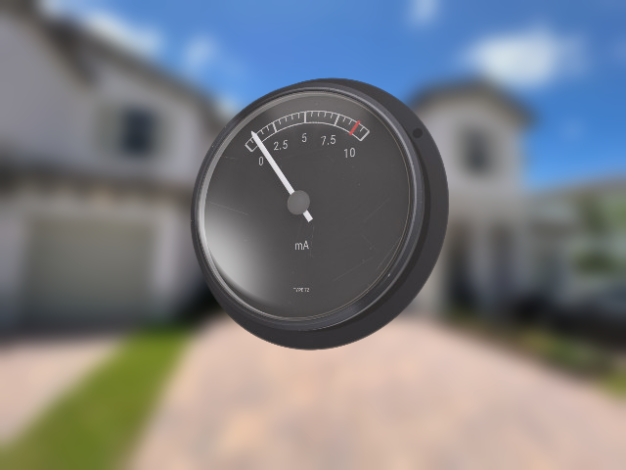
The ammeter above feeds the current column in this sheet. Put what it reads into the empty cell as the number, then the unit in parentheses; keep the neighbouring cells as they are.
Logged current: 1 (mA)
